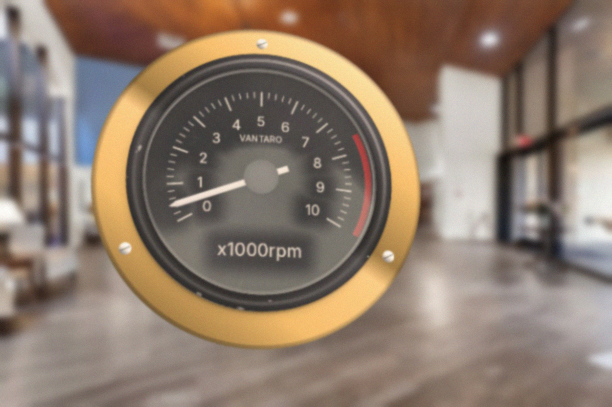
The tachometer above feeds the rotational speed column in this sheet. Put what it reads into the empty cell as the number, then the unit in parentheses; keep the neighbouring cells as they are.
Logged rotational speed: 400 (rpm)
